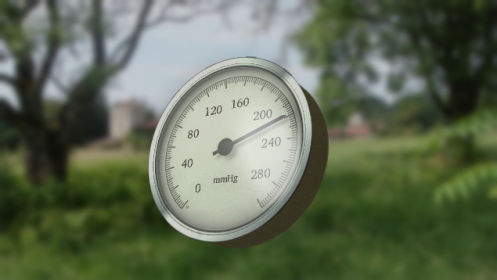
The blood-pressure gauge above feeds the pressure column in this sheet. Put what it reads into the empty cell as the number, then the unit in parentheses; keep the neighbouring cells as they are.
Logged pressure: 220 (mmHg)
